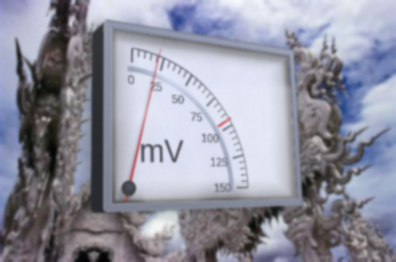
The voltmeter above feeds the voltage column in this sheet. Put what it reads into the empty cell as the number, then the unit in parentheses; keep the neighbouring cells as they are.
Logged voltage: 20 (mV)
